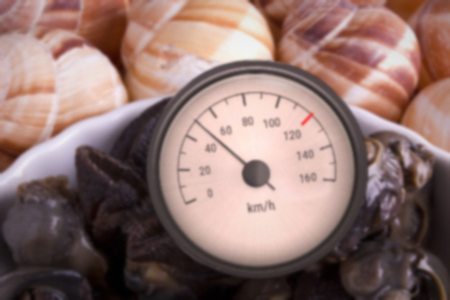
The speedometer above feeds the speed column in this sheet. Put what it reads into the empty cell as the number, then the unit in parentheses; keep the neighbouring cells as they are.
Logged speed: 50 (km/h)
